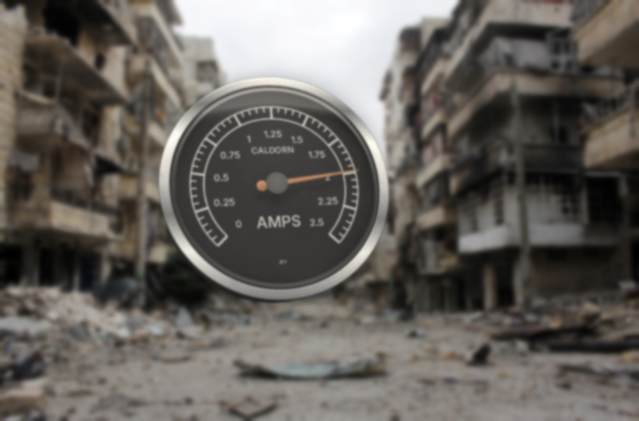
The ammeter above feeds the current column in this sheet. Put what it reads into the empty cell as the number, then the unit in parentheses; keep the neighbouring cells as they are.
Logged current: 2 (A)
